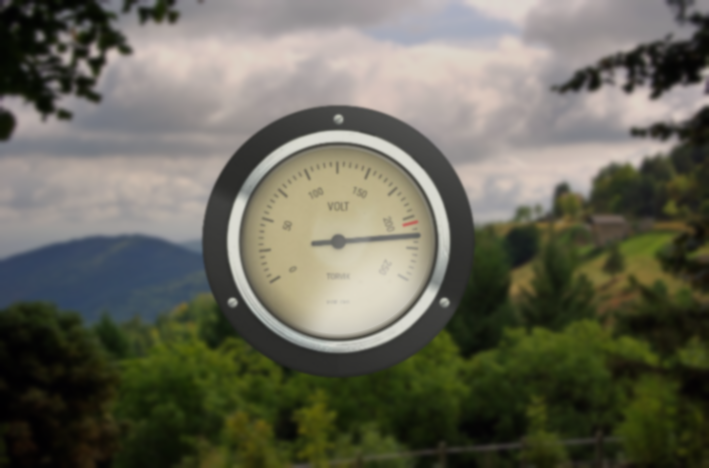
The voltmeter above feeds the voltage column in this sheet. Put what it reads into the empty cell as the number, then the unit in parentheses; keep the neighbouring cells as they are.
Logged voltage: 215 (V)
